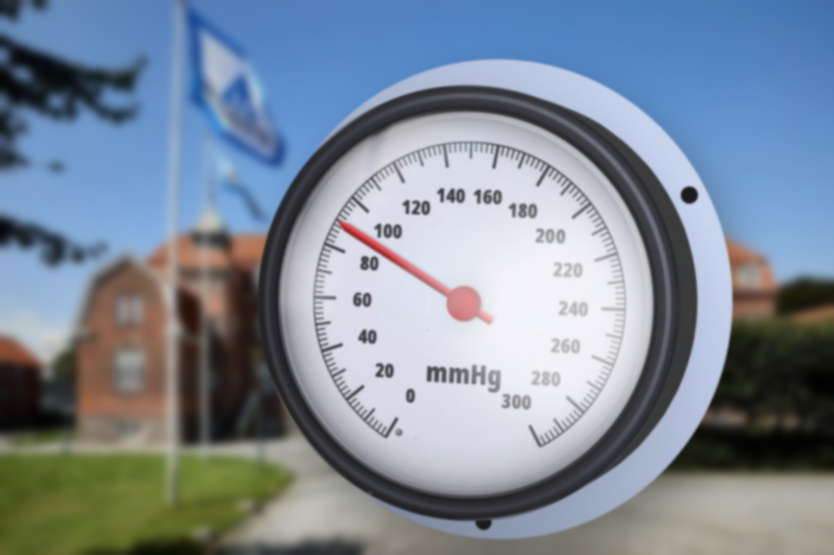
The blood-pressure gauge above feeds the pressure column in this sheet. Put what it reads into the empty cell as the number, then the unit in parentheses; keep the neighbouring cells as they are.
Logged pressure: 90 (mmHg)
